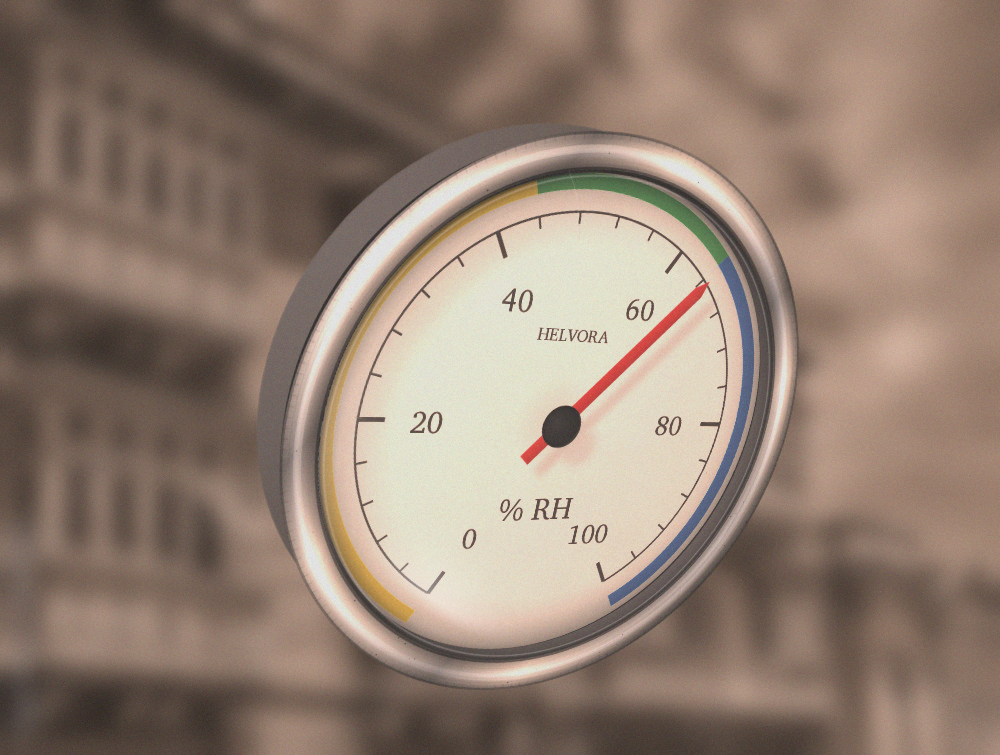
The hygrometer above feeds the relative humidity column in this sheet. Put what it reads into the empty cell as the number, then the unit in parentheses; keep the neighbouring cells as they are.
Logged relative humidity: 64 (%)
